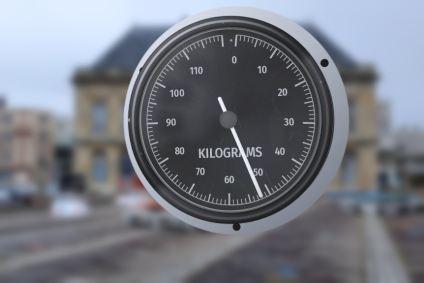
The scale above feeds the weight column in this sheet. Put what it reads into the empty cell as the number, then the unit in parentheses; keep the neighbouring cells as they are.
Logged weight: 52 (kg)
